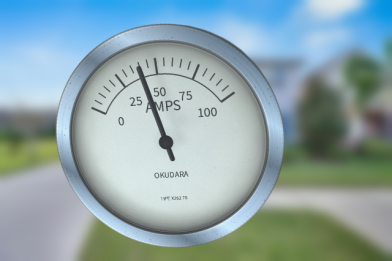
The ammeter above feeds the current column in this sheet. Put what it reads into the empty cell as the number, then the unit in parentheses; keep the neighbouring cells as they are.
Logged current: 40 (A)
